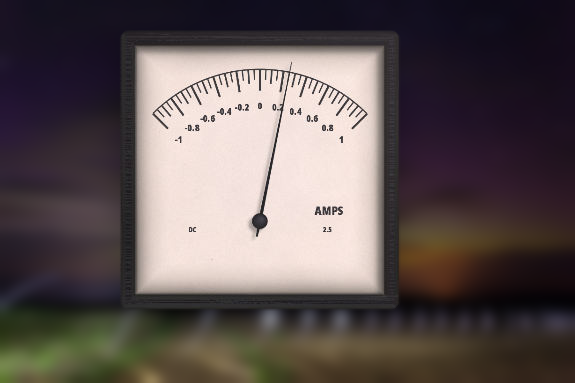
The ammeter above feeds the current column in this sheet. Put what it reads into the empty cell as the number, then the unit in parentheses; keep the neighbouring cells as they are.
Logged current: 0.25 (A)
